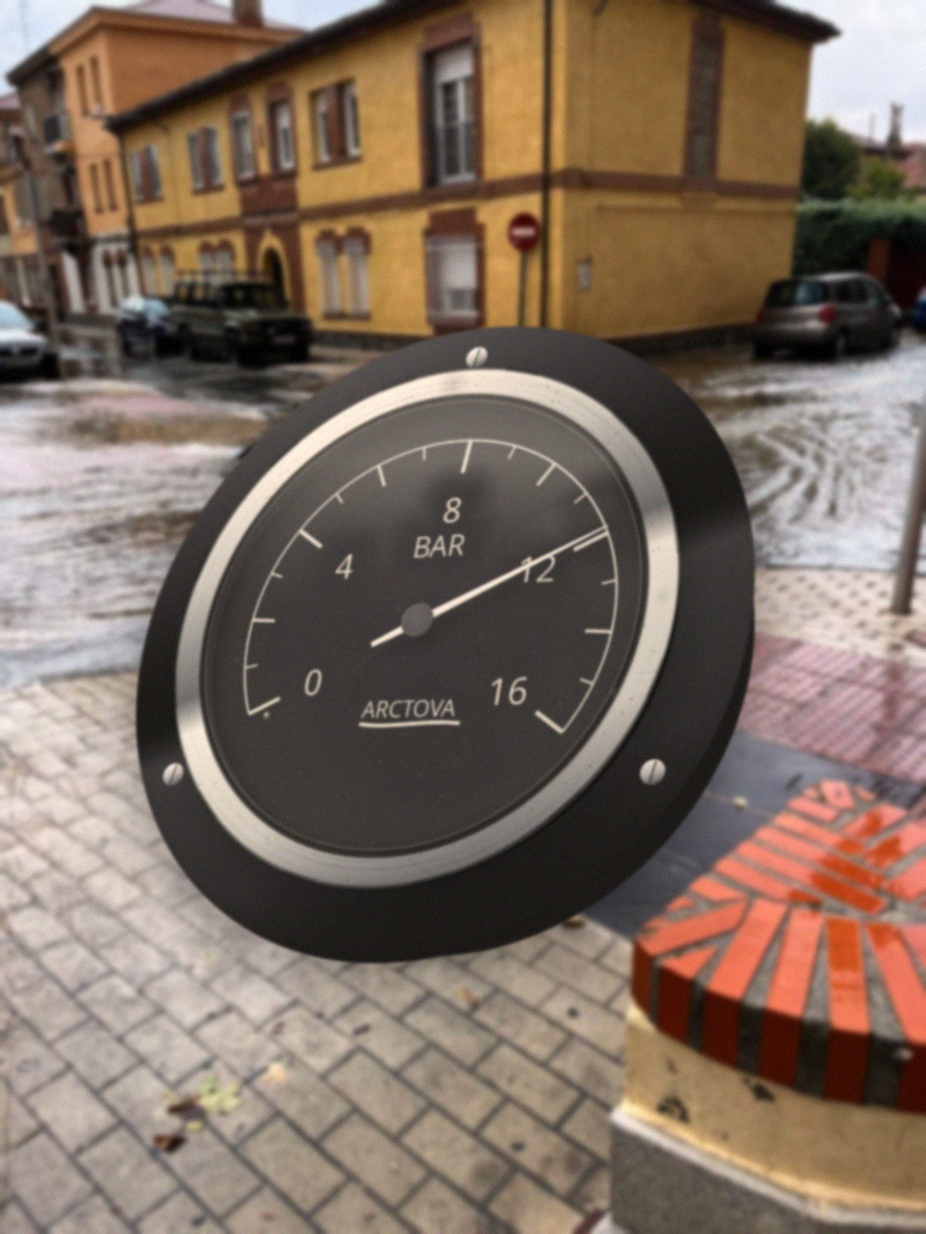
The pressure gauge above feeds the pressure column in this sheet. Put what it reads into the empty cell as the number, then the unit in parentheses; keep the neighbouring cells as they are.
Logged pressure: 12 (bar)
